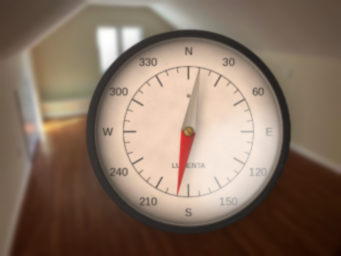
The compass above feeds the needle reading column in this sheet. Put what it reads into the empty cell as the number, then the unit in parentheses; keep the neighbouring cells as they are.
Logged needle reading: 190 (°)
